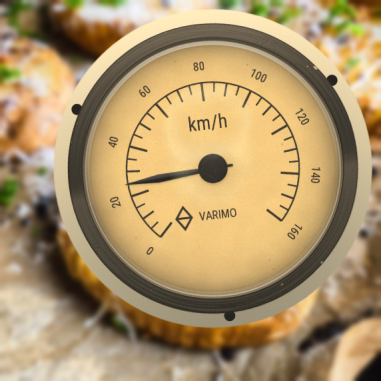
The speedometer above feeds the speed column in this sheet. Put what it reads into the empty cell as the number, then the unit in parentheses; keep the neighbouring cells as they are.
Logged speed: 25 (km/h)
